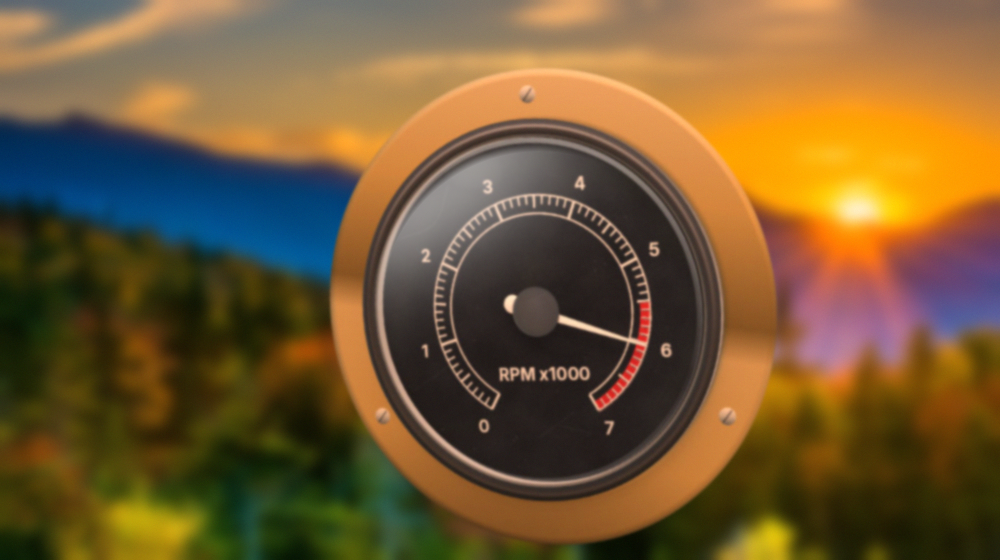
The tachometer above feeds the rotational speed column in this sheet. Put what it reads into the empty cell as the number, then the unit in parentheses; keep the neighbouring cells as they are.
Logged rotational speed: 6000 (rpm)
